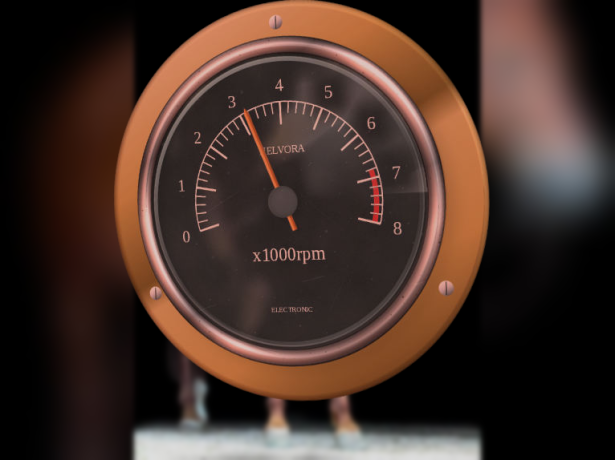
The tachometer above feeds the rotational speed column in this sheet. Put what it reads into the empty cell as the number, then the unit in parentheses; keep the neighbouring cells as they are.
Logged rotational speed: 3200 (rpm)
